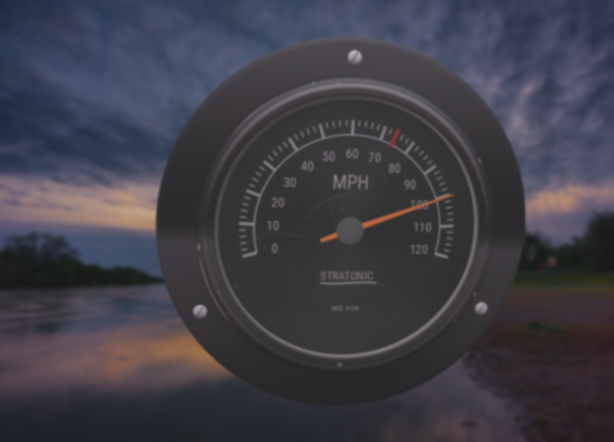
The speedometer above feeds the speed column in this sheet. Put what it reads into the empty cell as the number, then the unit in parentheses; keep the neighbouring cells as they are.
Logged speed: 100 (mph)
